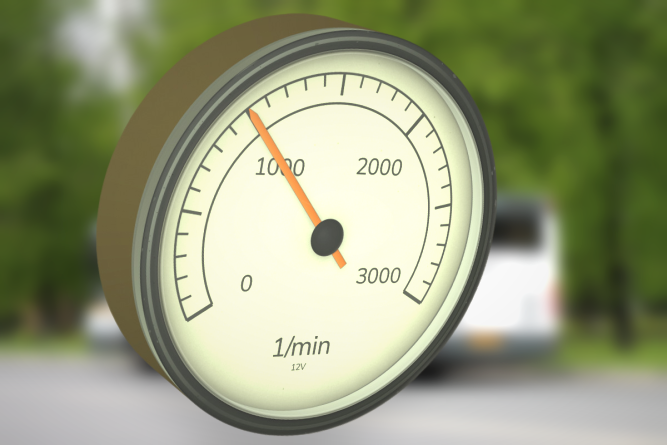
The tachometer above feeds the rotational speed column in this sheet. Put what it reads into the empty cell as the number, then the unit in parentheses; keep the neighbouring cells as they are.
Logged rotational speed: 1000 (rpm)
